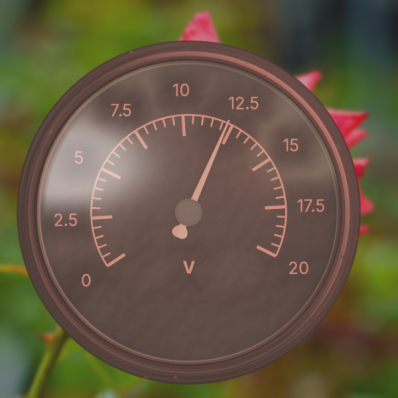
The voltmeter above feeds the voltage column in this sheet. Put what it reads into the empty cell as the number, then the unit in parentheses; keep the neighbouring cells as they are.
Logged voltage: 12.25 (V)
